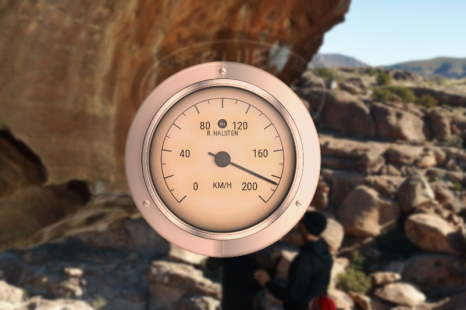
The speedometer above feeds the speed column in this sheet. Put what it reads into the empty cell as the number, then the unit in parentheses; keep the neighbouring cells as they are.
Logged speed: 185 (km/h)
